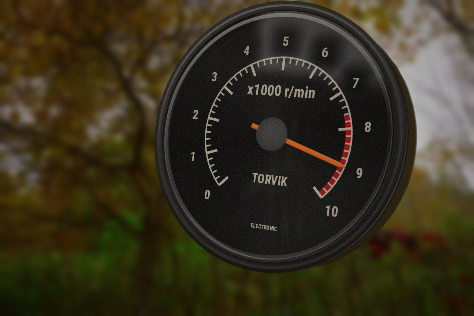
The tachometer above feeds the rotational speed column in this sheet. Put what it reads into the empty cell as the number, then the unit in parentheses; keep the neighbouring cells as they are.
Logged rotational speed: 9000 (rpm)
